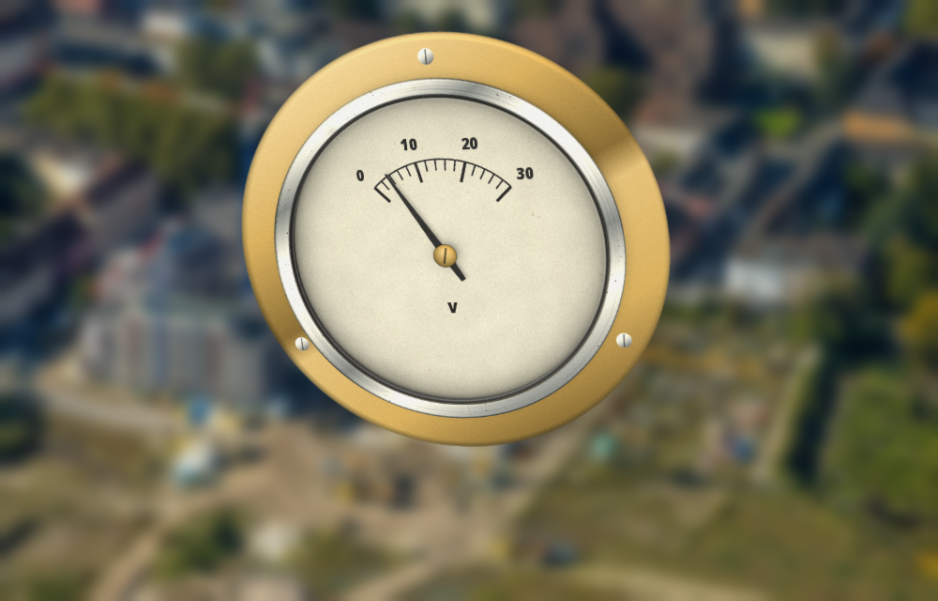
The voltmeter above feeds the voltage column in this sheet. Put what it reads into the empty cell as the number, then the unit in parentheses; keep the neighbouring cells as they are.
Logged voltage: 4 (V)
